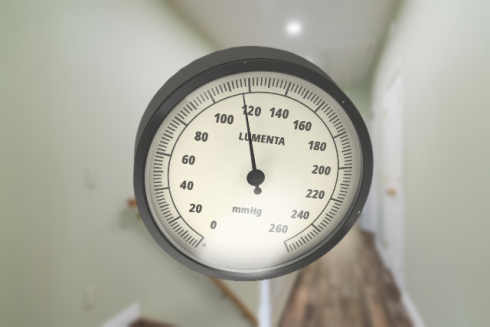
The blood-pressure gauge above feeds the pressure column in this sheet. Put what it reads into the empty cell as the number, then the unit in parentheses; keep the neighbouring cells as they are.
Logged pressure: 116 (mmHg)
